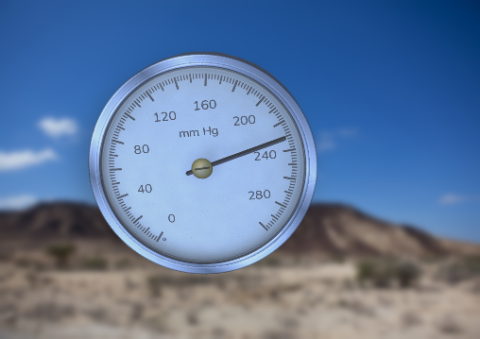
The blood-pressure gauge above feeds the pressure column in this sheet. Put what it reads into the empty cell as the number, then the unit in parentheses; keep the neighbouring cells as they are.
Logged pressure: 230 (mmHg)
